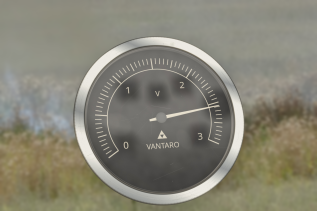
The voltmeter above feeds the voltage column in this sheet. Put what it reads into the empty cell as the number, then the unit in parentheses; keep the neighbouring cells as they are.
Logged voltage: 2.55 (V)
